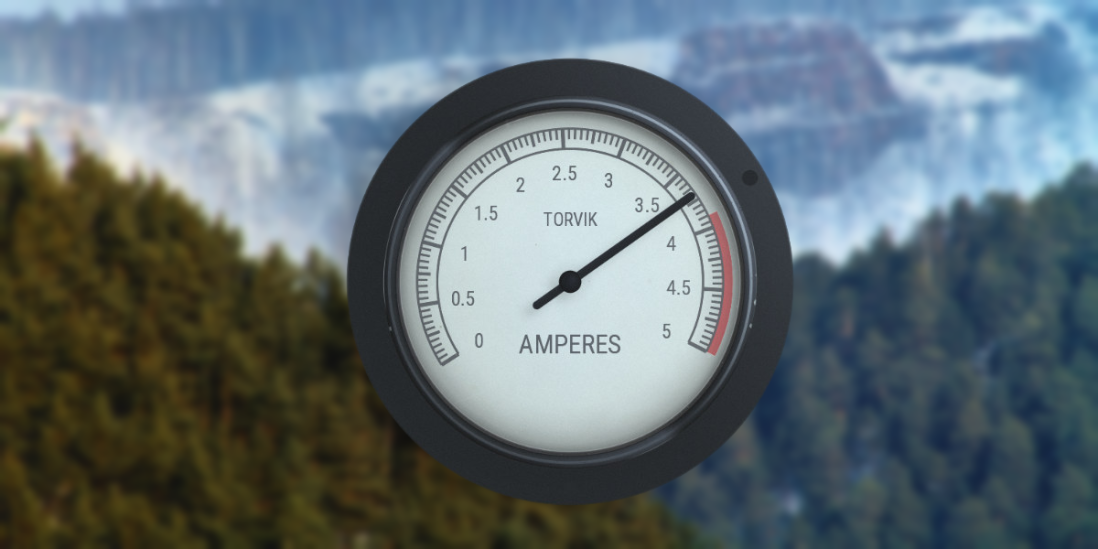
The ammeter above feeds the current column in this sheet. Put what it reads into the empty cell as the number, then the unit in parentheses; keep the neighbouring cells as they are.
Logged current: 3.7 (A)
